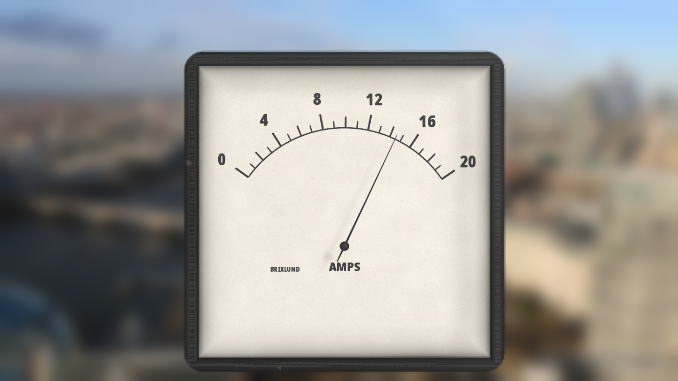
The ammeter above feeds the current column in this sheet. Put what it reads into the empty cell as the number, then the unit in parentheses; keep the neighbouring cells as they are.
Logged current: 14.5 (A)
